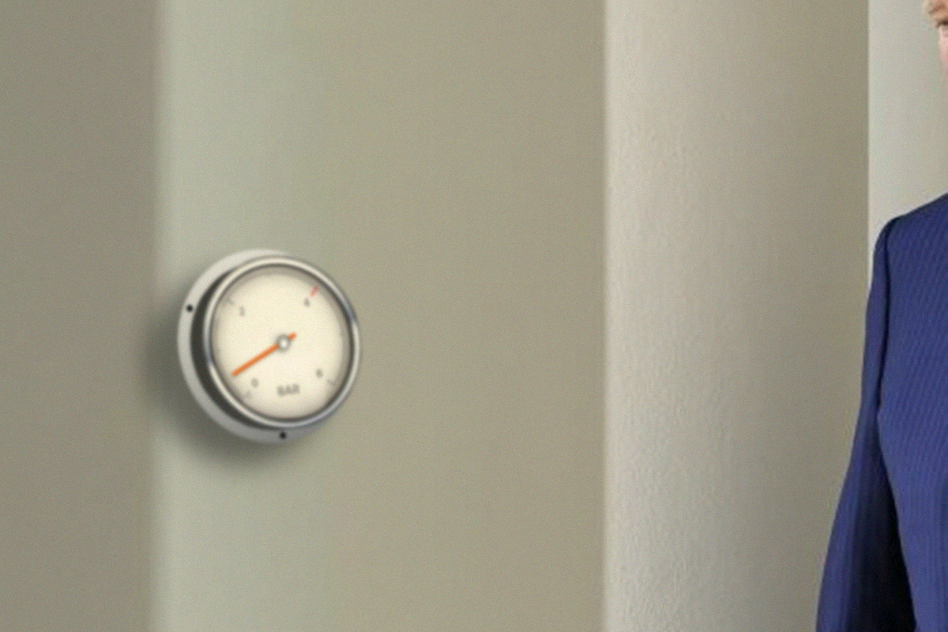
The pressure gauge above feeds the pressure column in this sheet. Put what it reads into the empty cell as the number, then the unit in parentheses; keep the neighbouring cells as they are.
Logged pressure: 0.5 (bar)
